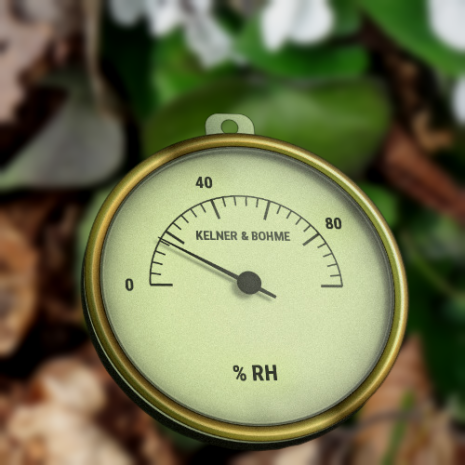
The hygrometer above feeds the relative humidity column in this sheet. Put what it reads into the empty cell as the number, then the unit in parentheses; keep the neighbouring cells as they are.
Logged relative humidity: 16 (%)
